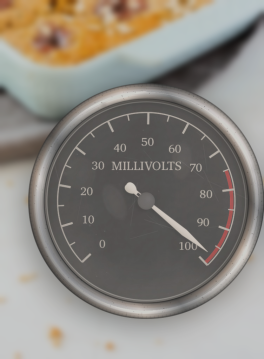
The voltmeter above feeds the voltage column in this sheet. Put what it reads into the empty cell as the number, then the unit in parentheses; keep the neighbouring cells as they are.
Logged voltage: 97.5 (mV)
